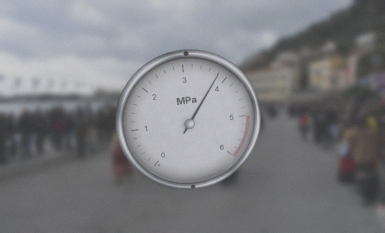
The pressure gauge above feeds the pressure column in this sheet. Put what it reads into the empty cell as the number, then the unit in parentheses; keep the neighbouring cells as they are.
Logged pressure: 3.8 (MPa)
